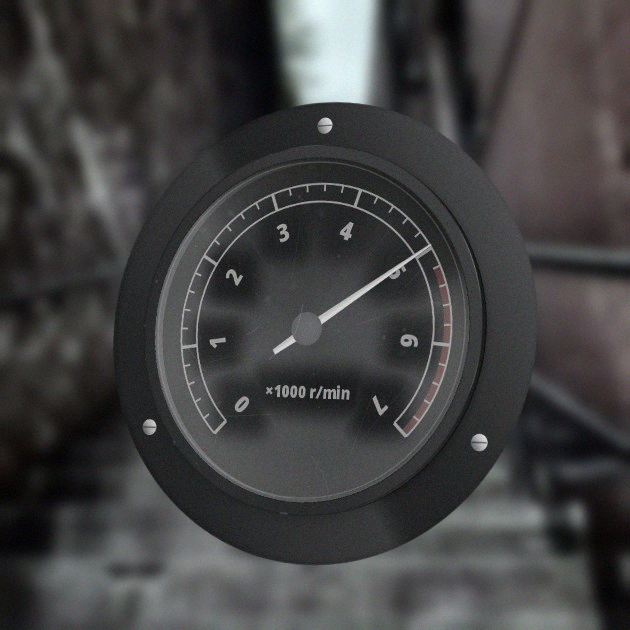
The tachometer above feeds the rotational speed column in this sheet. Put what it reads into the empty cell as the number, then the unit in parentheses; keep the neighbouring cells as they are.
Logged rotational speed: 5000 (rpm)
